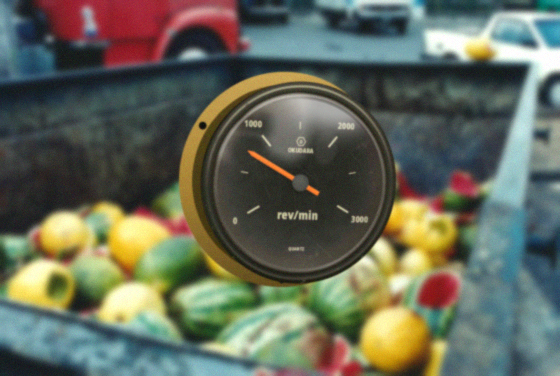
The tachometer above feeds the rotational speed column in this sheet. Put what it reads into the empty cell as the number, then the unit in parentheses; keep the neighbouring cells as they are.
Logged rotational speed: 750 (rpm)
